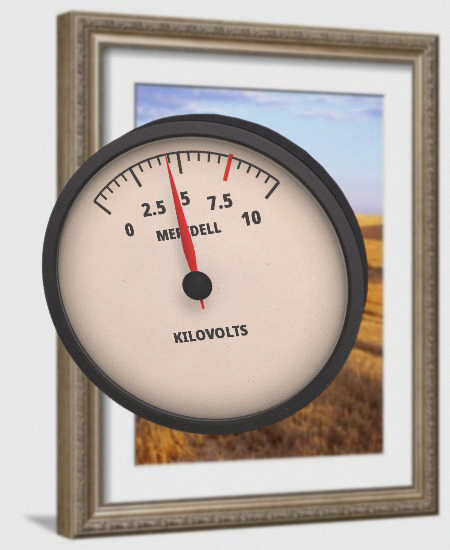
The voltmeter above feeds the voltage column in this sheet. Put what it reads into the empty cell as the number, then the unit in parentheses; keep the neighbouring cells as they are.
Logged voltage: 4.5 (kV)
